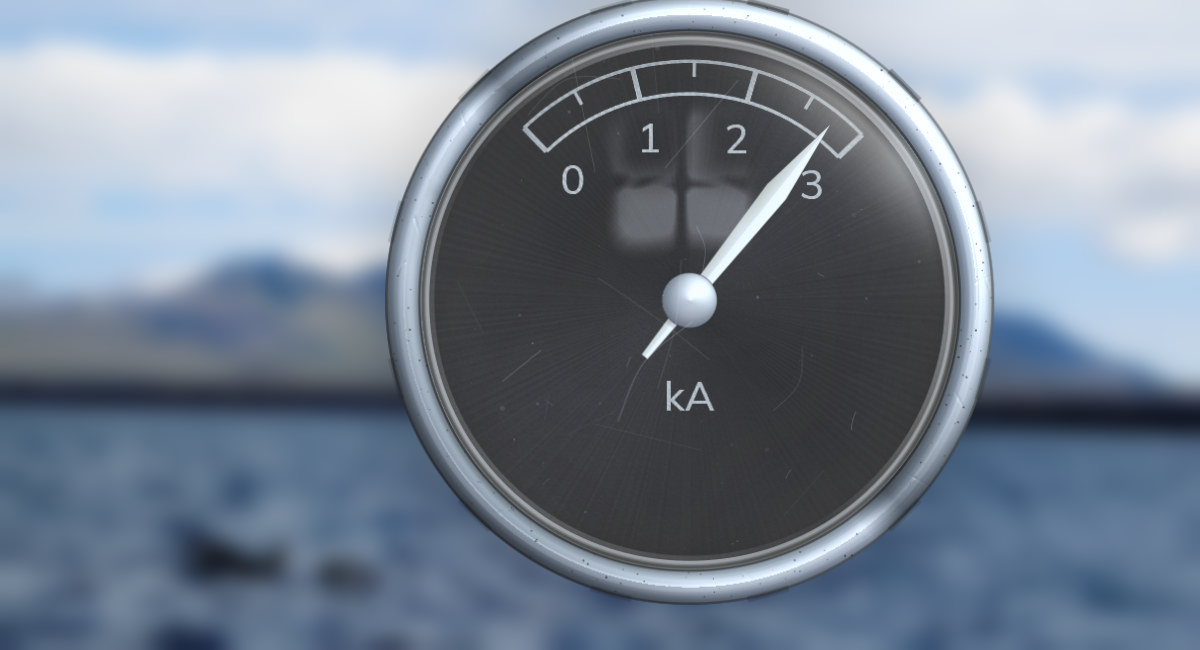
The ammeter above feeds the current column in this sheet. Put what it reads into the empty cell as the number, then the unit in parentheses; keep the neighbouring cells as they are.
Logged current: 2.75 (kA)
